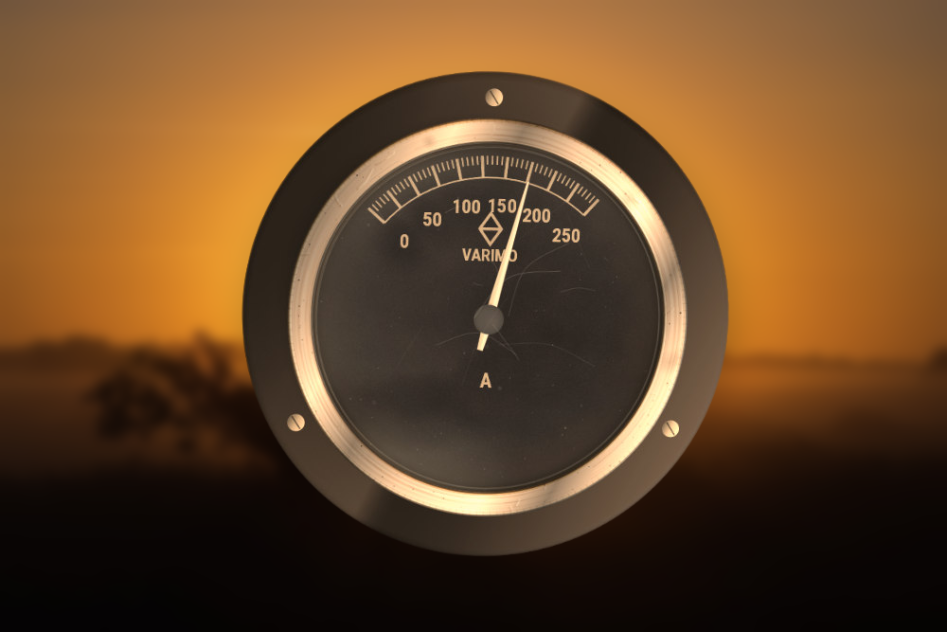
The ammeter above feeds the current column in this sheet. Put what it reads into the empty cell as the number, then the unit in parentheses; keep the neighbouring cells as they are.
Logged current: 175 (A)
